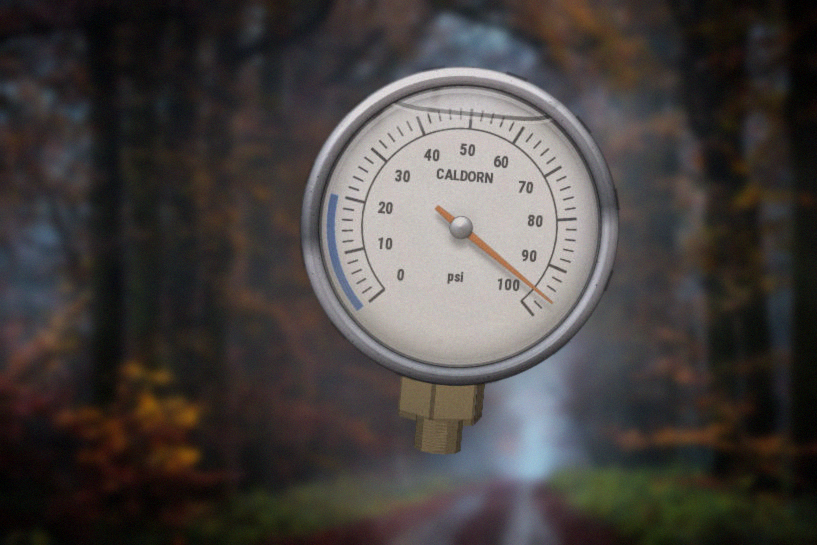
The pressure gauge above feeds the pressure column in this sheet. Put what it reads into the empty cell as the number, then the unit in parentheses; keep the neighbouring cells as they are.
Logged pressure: 96 (psi)
